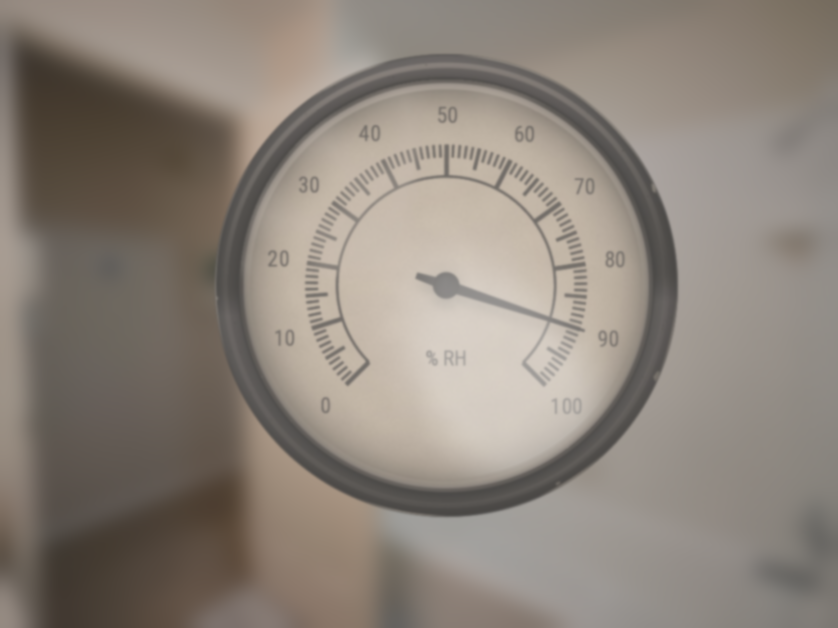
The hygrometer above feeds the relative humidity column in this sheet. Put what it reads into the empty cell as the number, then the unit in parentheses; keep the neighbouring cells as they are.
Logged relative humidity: 90 (%)
